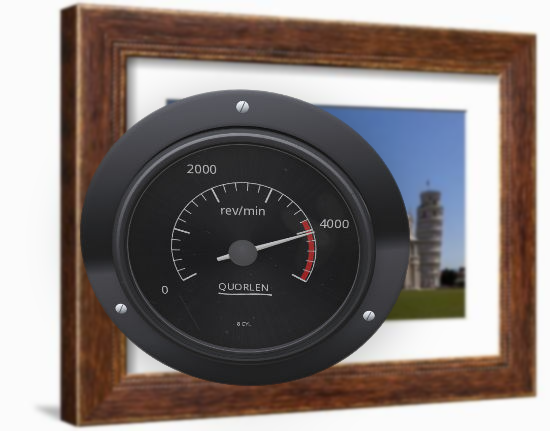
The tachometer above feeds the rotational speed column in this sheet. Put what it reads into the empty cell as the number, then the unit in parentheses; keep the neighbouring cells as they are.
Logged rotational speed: 4000 (rpm)
